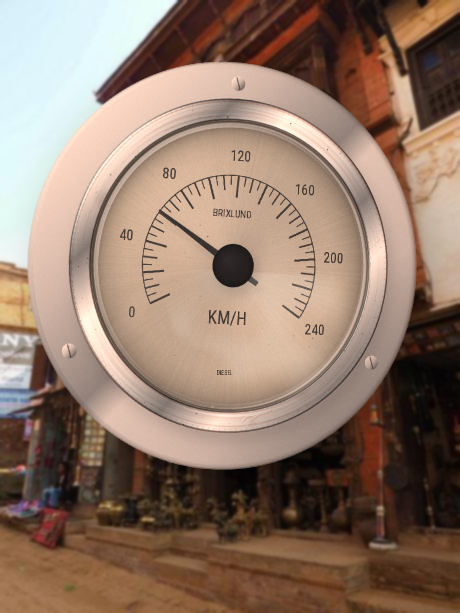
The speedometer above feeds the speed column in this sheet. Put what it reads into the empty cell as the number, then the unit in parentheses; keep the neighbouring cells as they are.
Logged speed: 60 (km/h)
